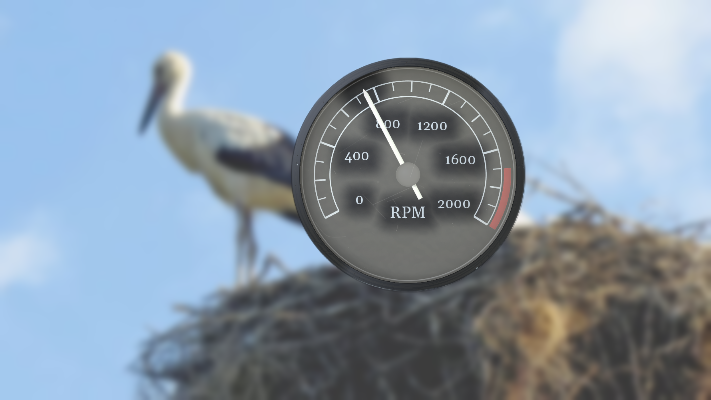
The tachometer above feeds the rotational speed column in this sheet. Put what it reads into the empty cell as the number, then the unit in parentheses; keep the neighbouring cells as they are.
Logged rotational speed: 750 (rpm)
